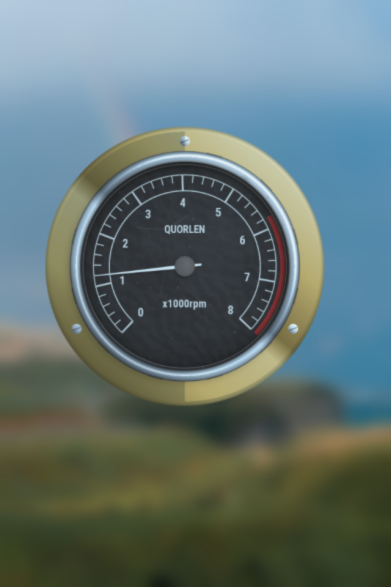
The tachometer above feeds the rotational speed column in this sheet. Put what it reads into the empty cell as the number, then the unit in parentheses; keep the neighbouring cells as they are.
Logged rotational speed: 1200 (rpm)
